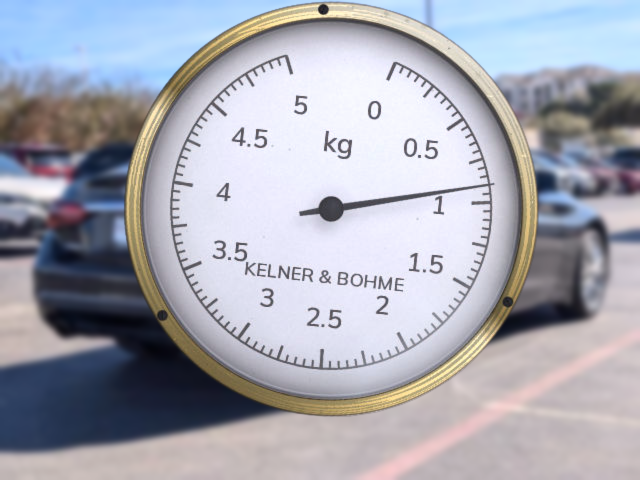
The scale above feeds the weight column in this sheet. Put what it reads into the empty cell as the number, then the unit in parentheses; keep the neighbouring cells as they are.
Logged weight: 0.9 (kg)
